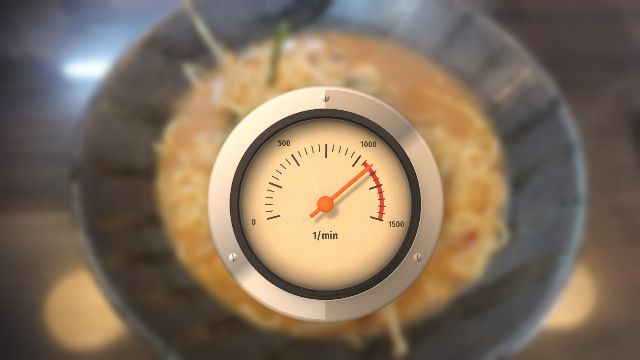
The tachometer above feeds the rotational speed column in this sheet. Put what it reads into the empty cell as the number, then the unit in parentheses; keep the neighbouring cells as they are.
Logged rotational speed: 1100 (rpm)
